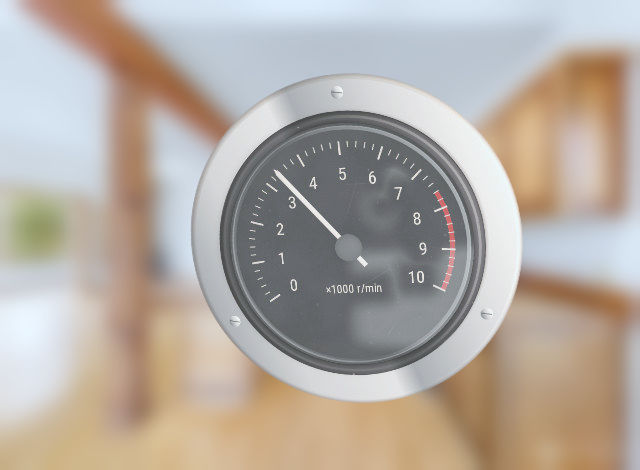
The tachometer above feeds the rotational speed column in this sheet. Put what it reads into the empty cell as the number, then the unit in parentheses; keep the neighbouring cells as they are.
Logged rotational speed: 3400 (rpm)
